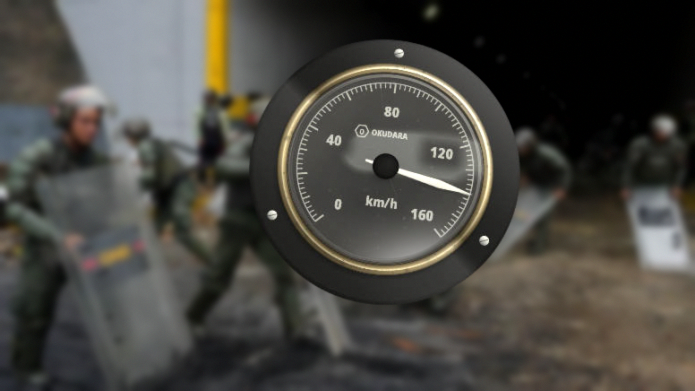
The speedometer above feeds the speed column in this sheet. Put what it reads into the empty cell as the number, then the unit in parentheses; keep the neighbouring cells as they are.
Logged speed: 140 (km/h)
